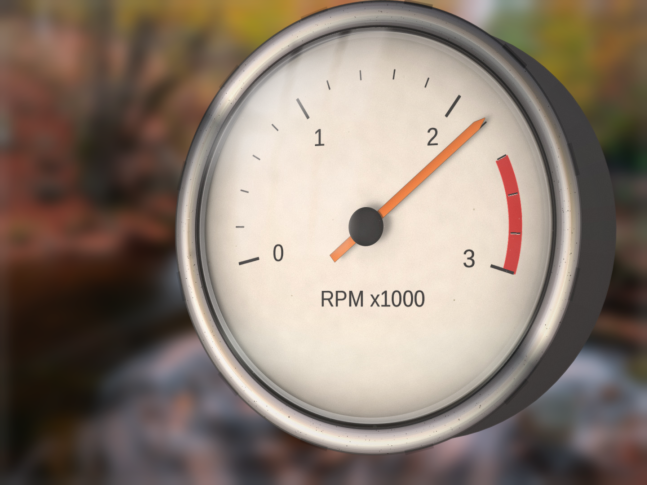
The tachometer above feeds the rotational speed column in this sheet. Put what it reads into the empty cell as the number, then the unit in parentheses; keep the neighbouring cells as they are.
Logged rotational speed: 2200 (rpm)
